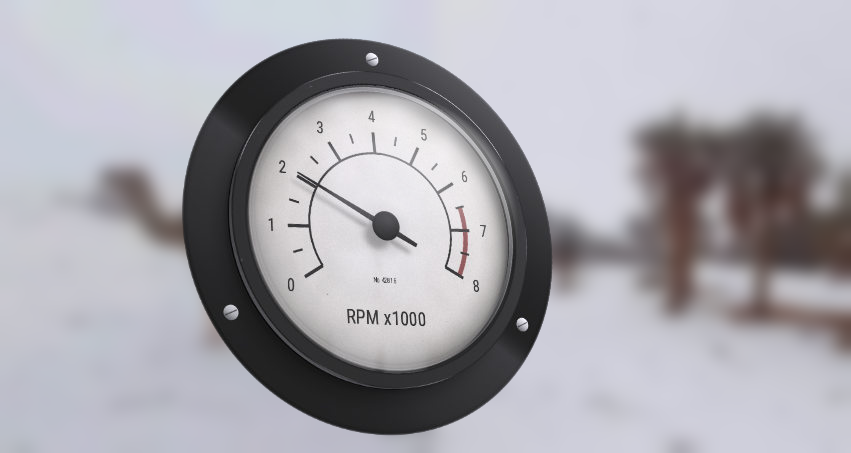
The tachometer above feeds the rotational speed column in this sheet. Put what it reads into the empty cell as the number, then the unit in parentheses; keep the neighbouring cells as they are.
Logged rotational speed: 2000 (rpm)
